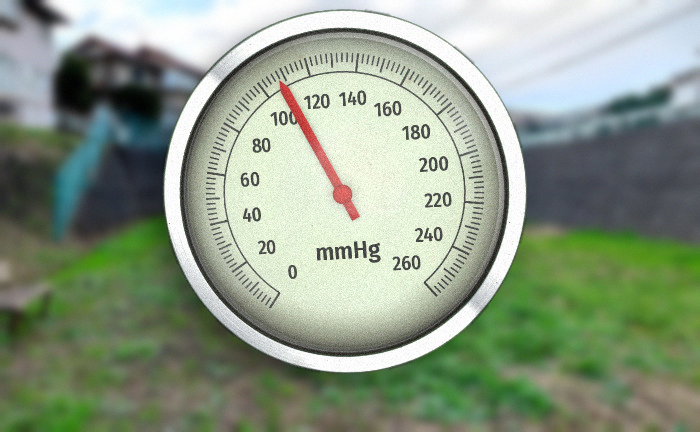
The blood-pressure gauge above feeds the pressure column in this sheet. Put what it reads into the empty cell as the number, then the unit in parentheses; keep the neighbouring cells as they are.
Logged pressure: 108 (mmHg)
